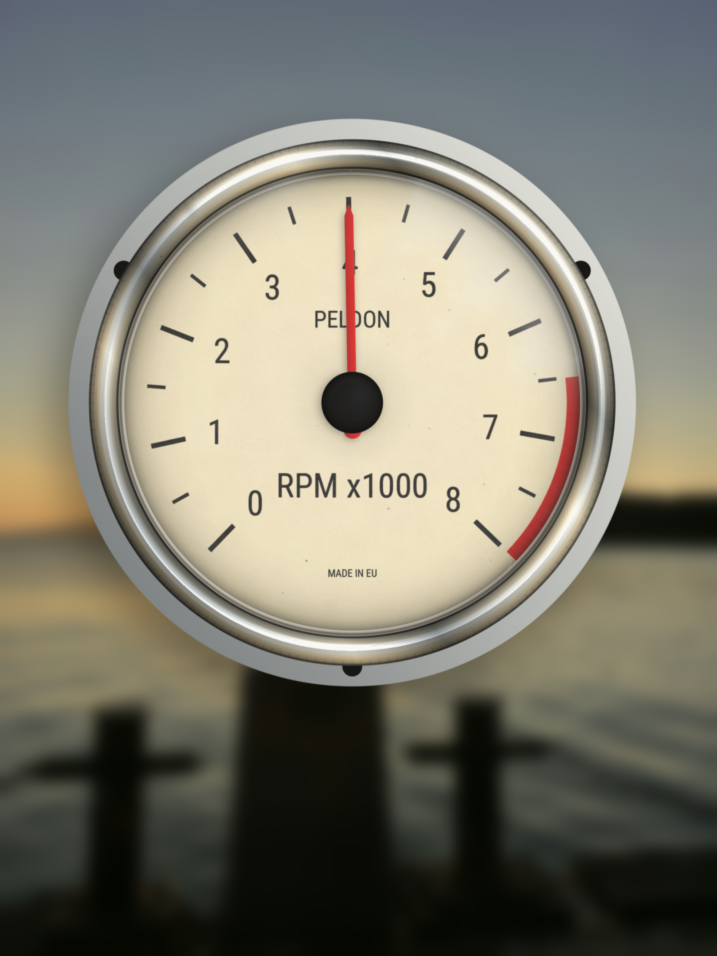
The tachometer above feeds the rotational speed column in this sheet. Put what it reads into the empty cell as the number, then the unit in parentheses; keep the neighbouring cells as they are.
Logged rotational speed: 4000 (rpm)
